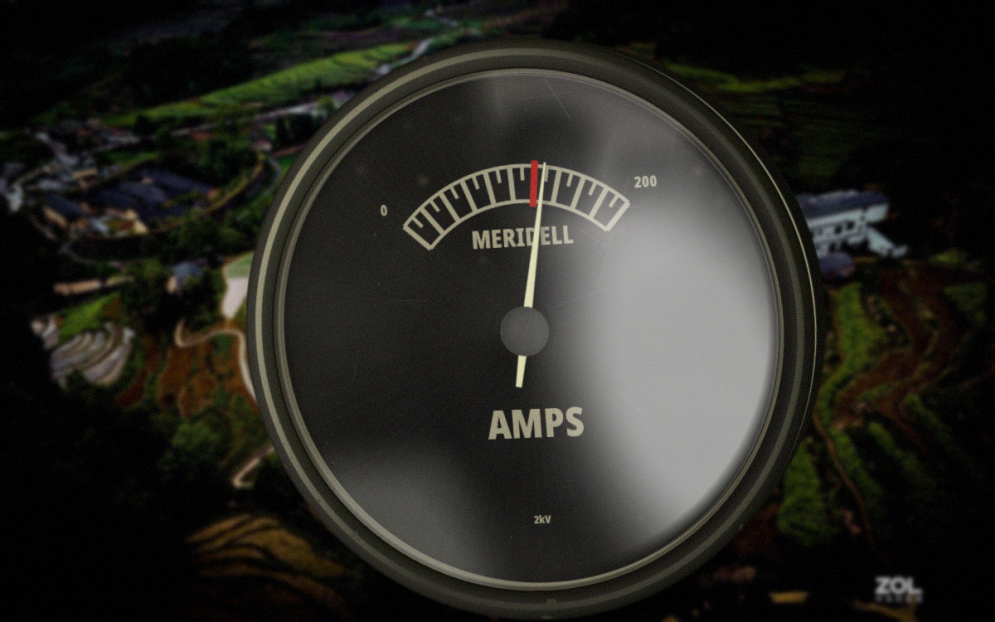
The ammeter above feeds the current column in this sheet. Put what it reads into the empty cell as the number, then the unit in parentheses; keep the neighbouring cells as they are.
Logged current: 130 (A)
